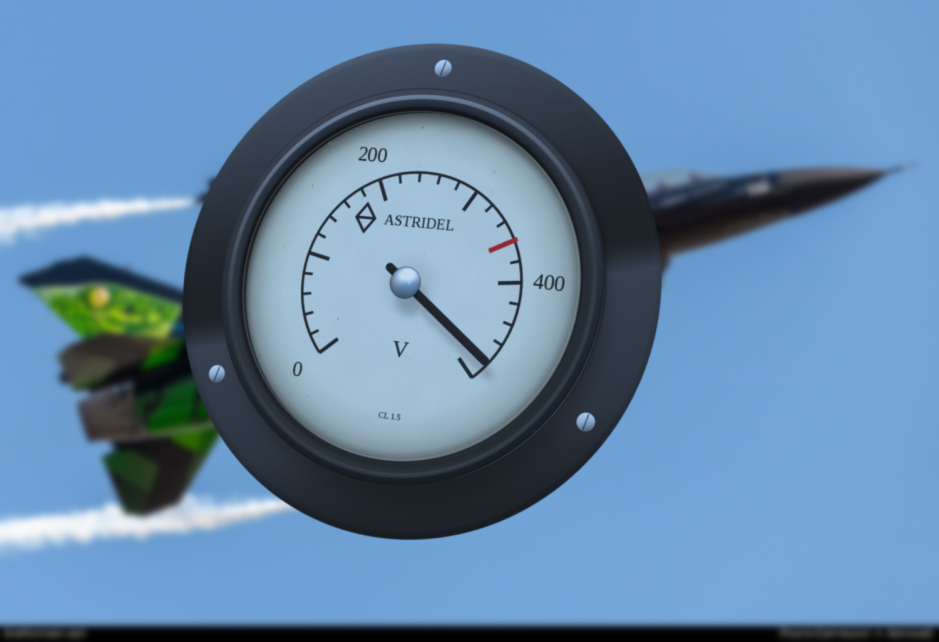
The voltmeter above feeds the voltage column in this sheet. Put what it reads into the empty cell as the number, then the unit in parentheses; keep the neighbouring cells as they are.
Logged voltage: 480 (V)
